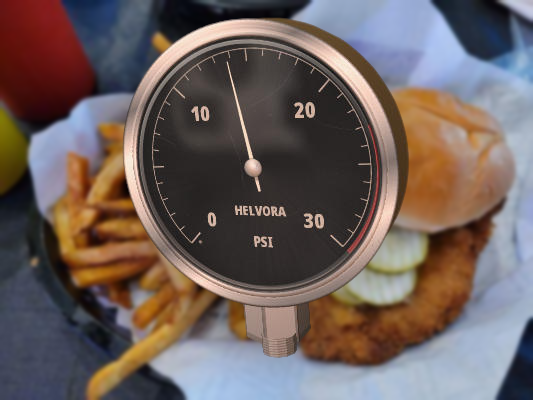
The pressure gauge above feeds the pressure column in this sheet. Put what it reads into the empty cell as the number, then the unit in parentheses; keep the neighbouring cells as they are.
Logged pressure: 14 (psi)
